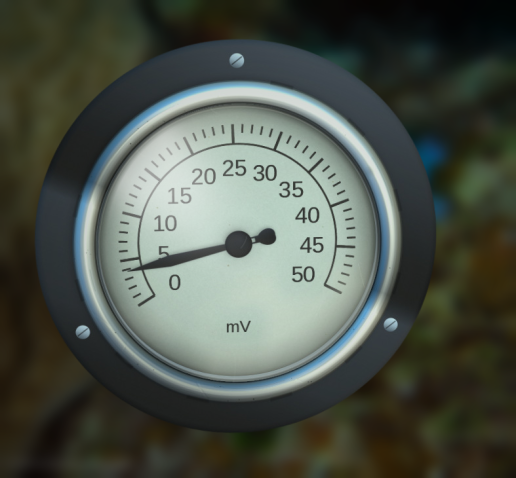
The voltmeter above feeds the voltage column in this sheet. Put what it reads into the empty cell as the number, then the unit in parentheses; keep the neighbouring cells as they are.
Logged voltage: 4 (mV)
